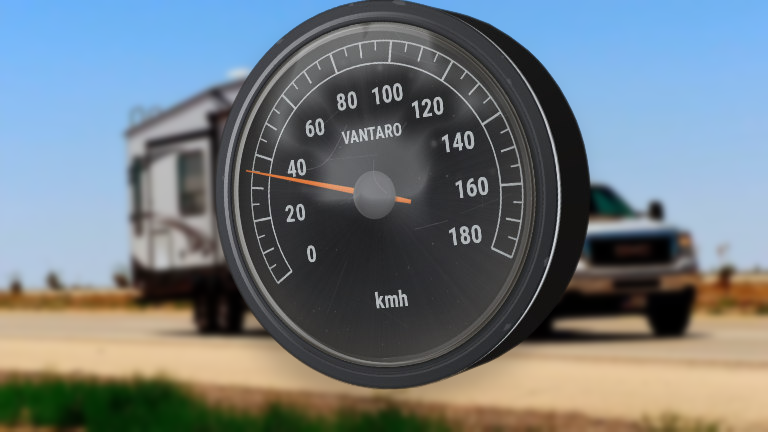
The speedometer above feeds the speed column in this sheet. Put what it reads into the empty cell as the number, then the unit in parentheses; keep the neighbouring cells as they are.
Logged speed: 35 (km/h)
